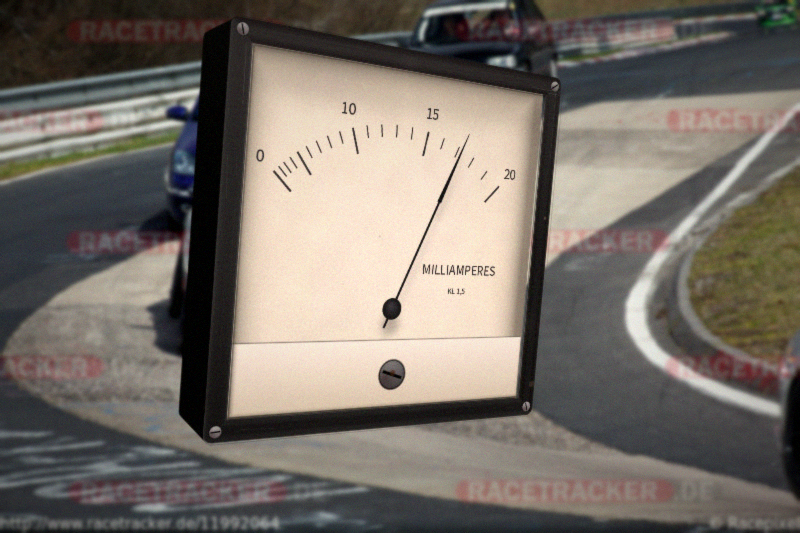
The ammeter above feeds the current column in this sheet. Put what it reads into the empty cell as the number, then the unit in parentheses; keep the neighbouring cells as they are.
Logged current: 17 (mA)
